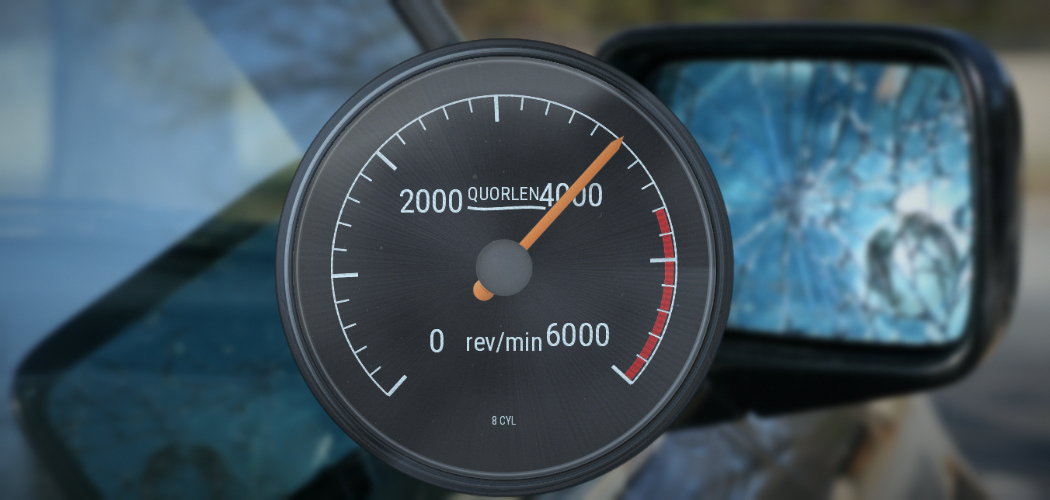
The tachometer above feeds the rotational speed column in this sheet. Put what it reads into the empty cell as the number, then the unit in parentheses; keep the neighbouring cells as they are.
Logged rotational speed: 4000 (rpm)
